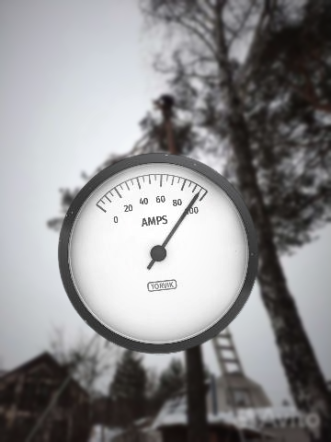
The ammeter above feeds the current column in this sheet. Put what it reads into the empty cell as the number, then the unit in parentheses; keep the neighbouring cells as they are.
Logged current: 95 (A)
